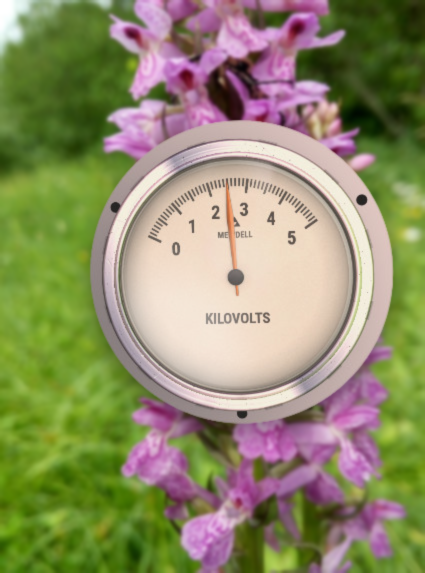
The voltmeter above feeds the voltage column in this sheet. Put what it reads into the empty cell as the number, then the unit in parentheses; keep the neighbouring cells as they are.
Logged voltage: 2.5 (kV)
